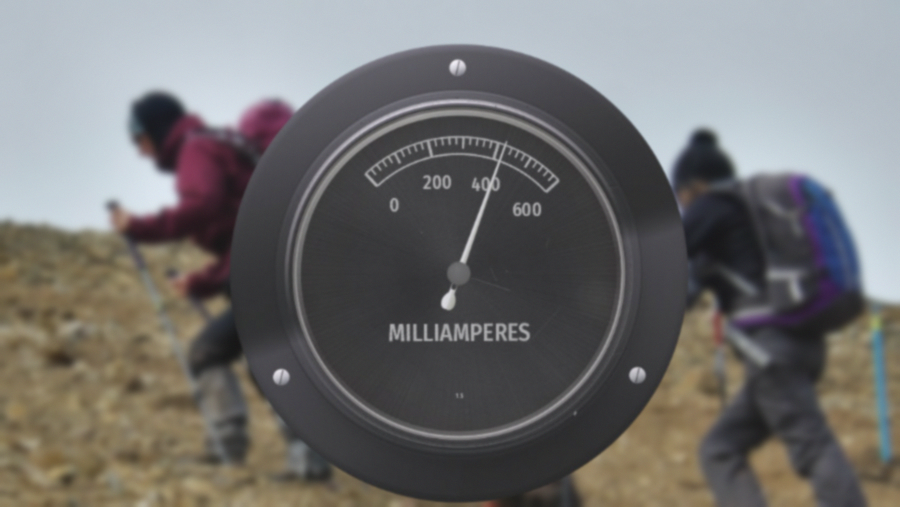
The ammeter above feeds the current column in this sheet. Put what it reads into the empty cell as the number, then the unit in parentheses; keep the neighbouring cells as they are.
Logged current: 420 (mA)
